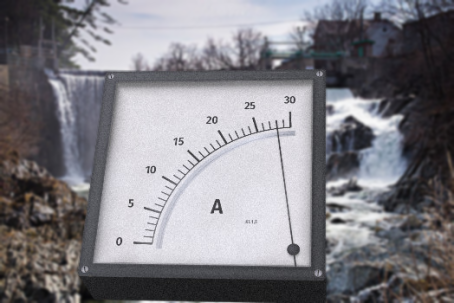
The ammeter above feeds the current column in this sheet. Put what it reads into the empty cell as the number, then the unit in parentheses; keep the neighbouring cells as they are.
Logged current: 28 (A)
